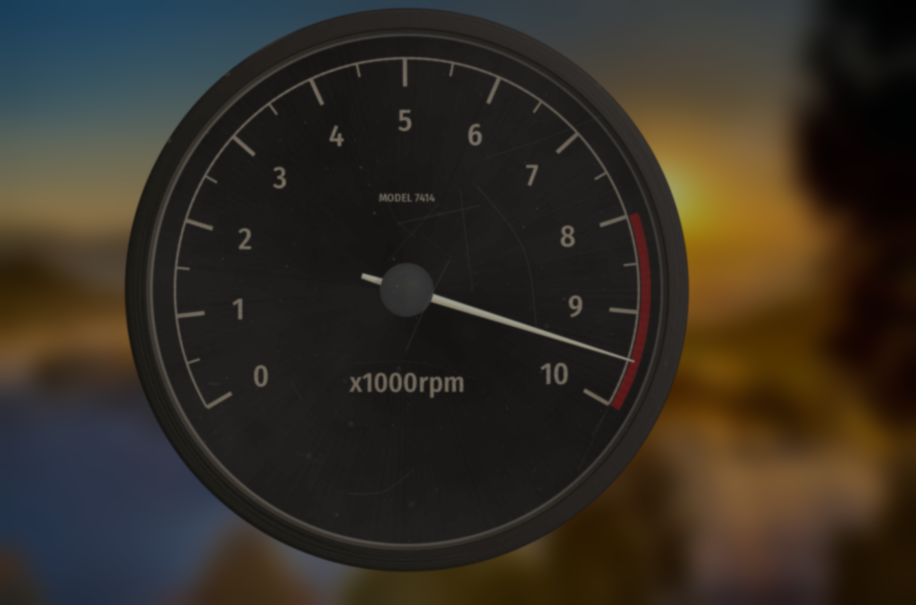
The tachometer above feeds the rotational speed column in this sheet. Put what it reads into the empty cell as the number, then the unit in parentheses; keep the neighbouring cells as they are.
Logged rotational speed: 9500 (rpm)
